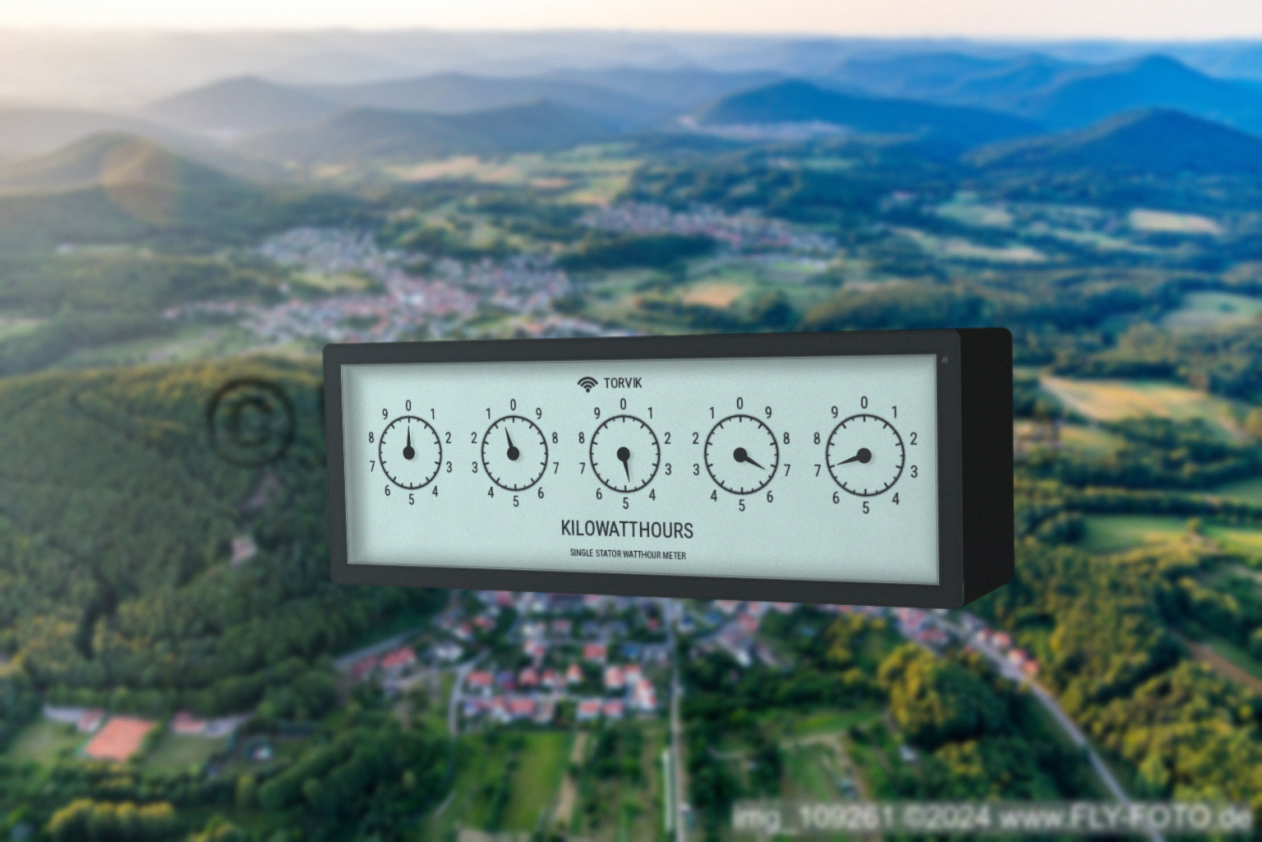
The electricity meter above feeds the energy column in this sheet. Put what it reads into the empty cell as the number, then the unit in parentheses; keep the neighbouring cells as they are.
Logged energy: 467 (kWh)
